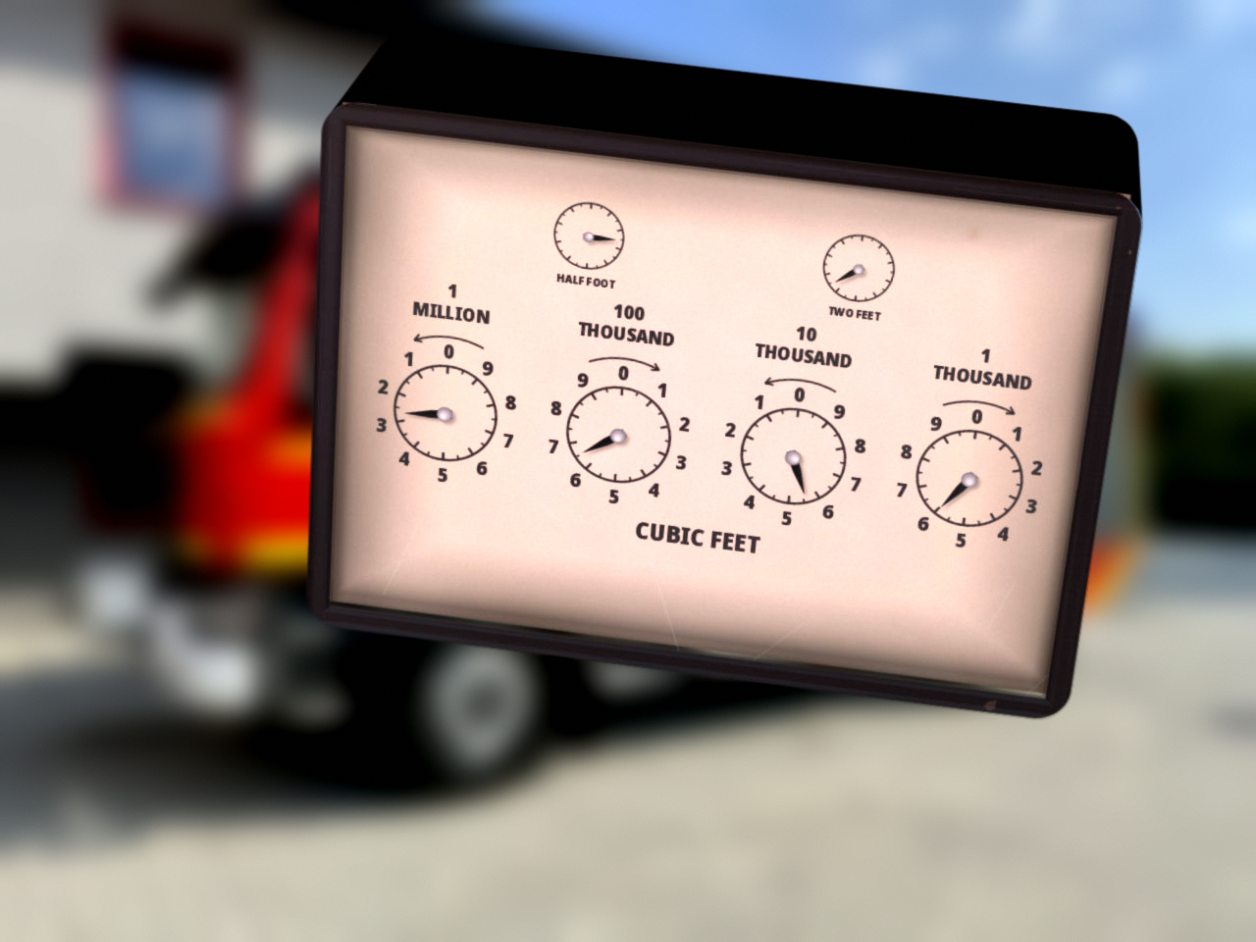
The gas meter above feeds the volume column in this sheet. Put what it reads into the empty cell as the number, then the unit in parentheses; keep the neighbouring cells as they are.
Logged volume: 265600 (ft³)
